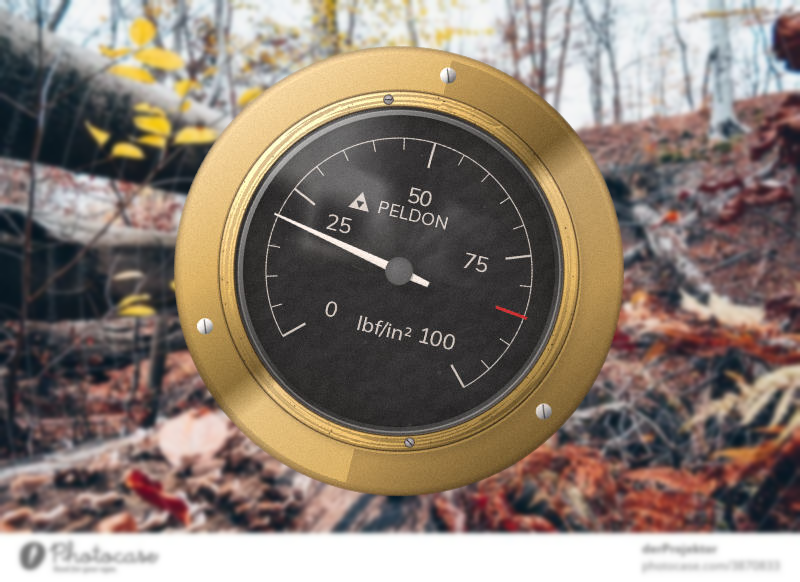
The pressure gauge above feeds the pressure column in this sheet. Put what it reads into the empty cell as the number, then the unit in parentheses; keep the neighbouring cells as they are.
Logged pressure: 20 (psi)
